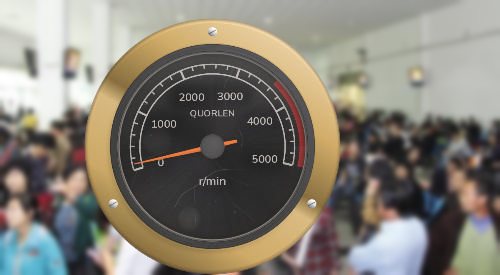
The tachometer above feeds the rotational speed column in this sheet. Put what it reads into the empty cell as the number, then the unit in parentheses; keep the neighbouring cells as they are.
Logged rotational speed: 100 (rpm)
